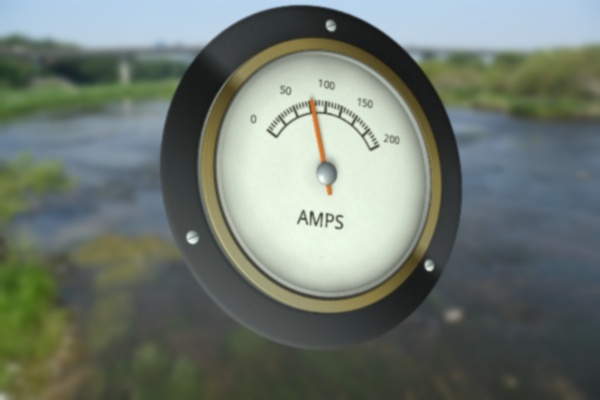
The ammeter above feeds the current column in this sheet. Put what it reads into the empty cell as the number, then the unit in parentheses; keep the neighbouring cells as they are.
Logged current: 75 (A)
